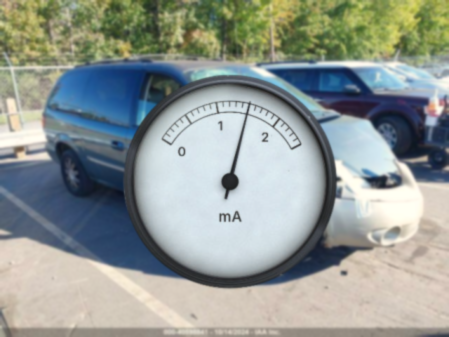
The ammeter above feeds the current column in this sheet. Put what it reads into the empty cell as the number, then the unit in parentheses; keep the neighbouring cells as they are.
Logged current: 1.5 (mA)
